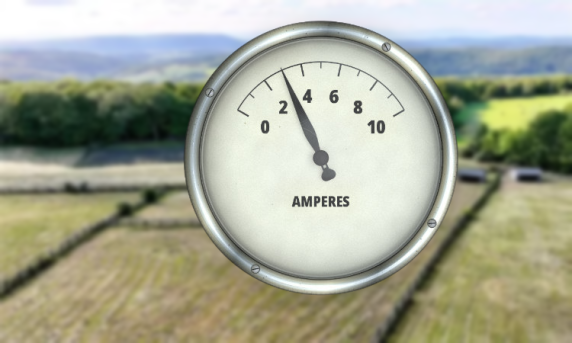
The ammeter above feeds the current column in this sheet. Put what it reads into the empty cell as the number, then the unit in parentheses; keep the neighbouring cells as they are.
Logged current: 3 (A)
